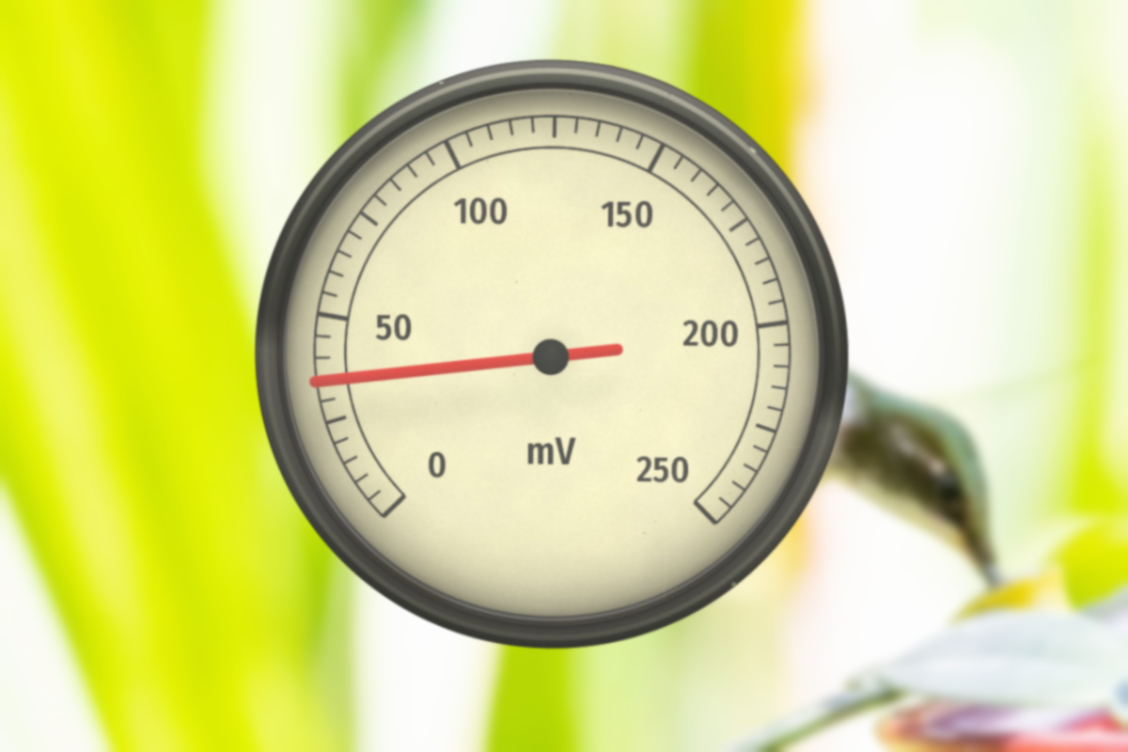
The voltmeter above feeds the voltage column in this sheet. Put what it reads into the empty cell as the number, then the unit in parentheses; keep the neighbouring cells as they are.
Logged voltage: 35 (mV)
